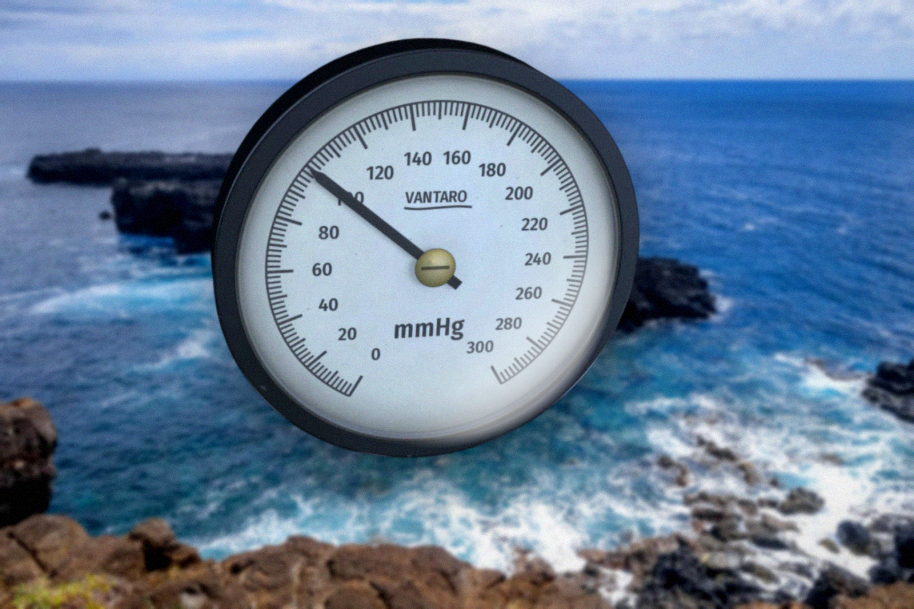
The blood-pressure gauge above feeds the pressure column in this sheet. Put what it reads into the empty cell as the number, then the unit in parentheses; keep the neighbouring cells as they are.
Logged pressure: 100 (mmHg)
